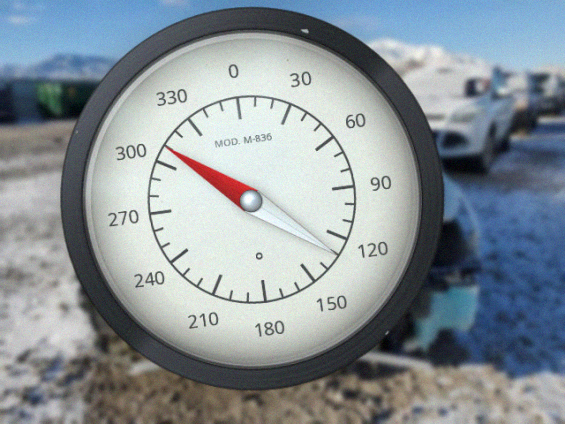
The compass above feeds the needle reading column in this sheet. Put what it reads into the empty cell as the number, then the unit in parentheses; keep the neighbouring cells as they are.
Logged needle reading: 310 (°)
